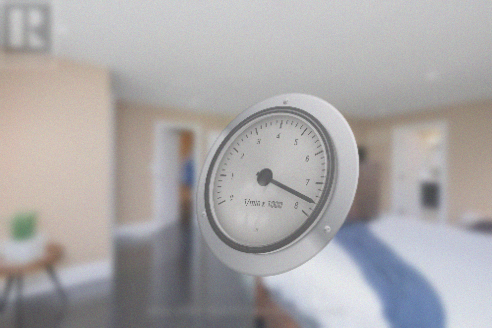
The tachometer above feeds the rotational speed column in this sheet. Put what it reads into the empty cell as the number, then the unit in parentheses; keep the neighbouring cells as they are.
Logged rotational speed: 7600 (rpm)
